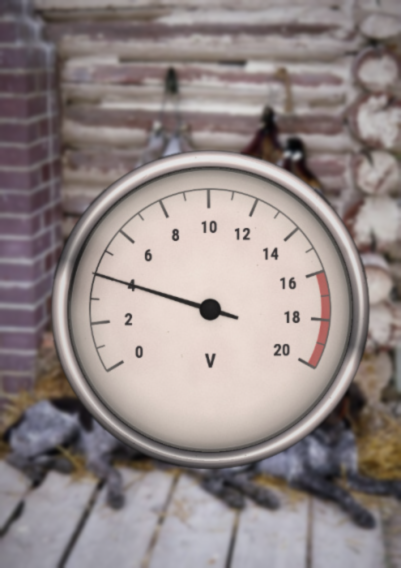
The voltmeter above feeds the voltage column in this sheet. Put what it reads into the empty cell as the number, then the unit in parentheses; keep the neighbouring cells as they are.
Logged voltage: 4 (V)
